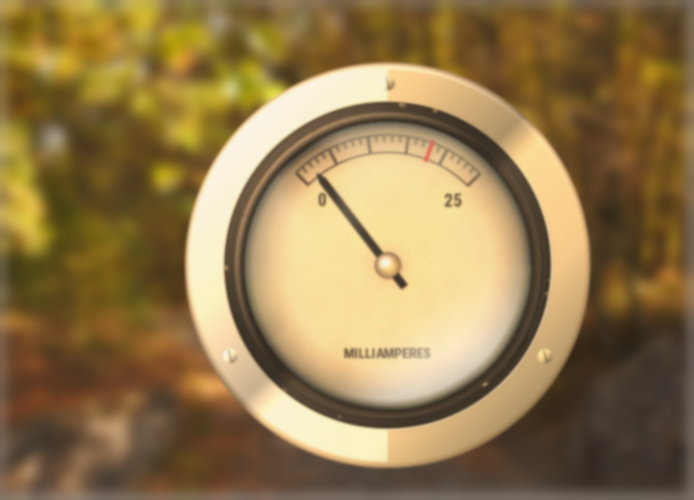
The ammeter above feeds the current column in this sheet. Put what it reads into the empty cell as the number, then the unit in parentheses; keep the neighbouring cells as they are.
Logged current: 2 (mA)
